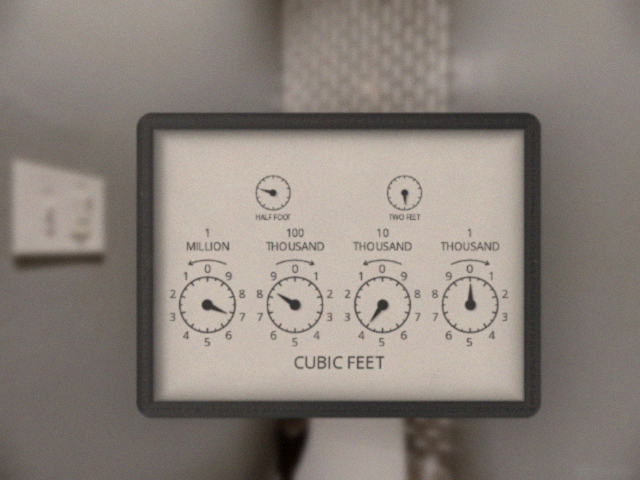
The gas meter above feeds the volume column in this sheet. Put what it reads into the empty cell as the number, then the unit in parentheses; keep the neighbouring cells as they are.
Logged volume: 684000 (ft³)
